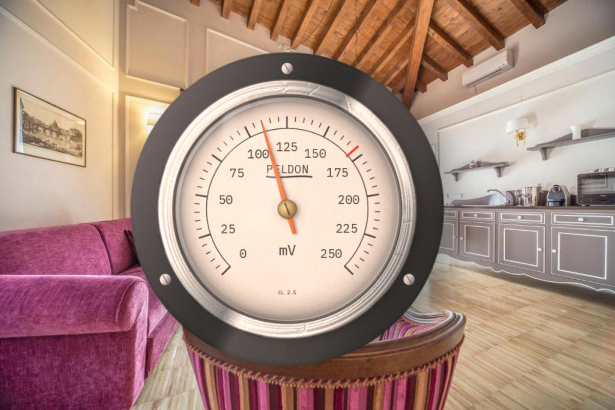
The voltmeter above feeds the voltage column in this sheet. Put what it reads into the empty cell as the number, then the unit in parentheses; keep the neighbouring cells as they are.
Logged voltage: 110 (mV)
